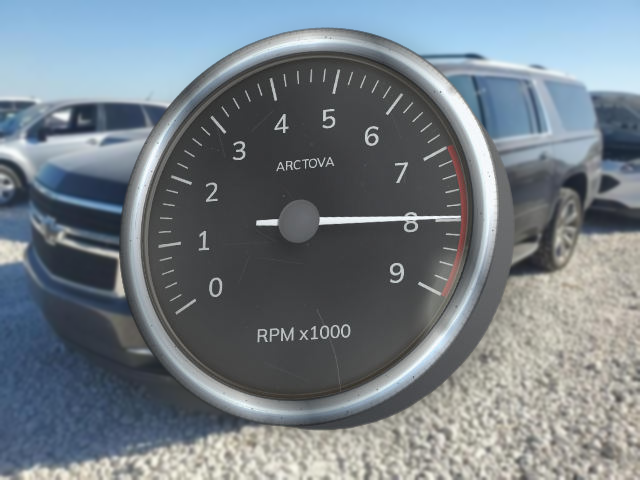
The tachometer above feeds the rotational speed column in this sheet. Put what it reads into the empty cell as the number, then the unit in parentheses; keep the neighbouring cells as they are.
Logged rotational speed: 8000 (rpm)
